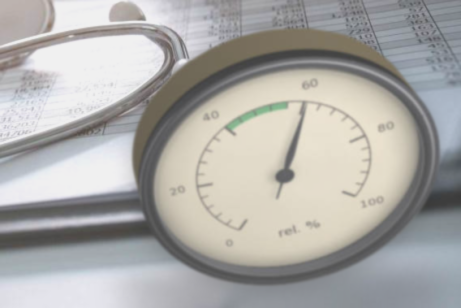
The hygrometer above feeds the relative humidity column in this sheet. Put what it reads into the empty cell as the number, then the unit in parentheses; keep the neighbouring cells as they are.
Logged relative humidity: 60 (%)
